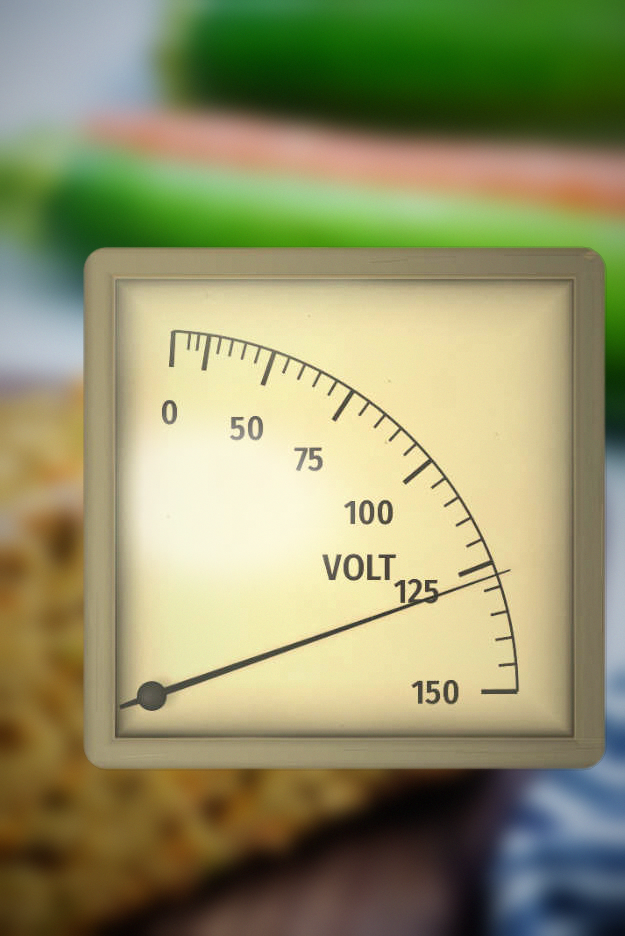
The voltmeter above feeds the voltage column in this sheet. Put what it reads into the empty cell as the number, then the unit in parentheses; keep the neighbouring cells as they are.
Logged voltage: 127.5 (V)
